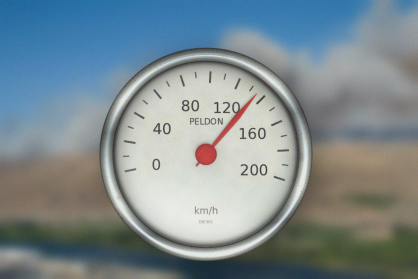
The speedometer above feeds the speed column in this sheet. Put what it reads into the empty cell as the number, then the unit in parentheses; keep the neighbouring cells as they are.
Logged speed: 135 (km/h)
